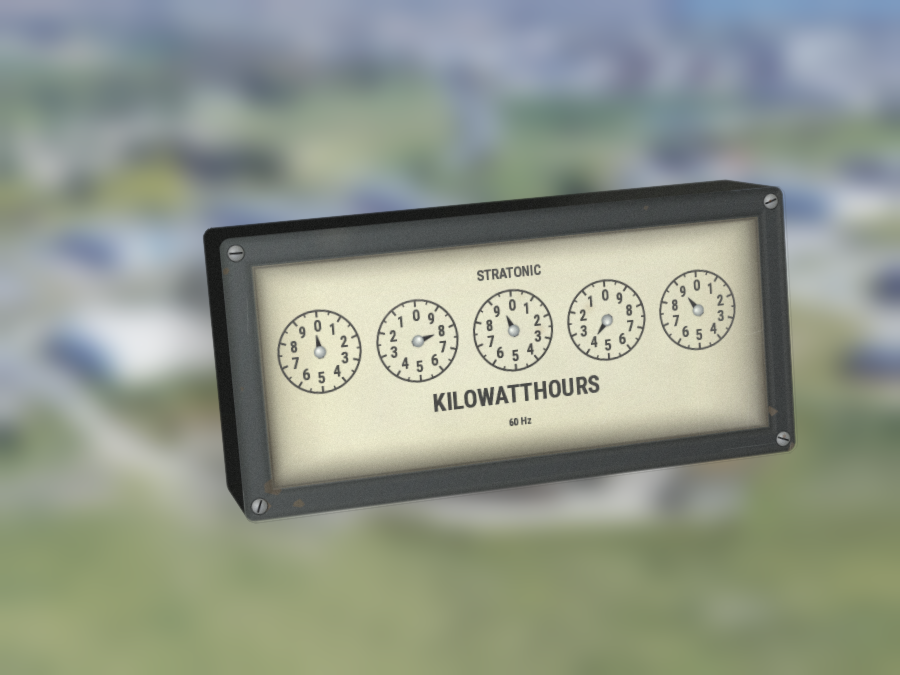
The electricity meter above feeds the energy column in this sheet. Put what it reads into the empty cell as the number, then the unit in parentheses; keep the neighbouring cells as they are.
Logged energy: 97939 (kWh)
